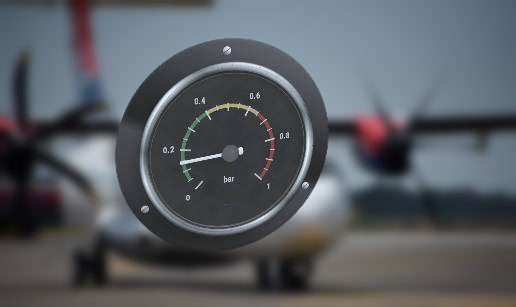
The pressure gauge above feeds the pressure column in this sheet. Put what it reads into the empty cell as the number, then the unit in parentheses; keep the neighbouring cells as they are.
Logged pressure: 0.15 (bar)
